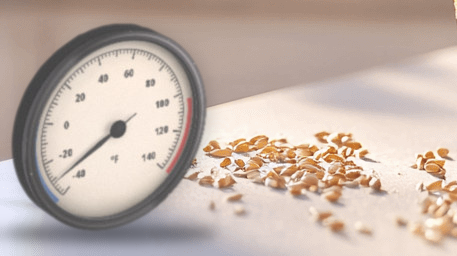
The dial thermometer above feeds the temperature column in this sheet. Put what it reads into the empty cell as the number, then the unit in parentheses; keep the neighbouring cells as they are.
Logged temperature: -30 (°F)
